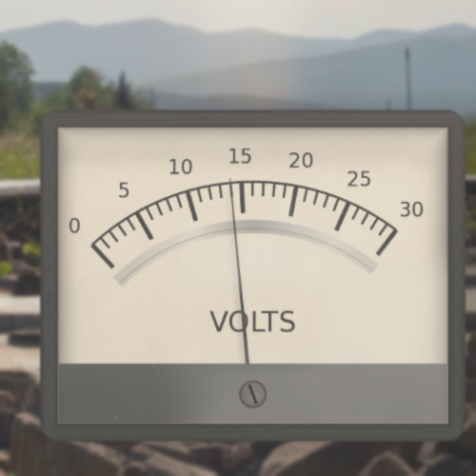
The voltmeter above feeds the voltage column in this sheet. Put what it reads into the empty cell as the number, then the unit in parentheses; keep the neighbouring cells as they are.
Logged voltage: 14 (V)
